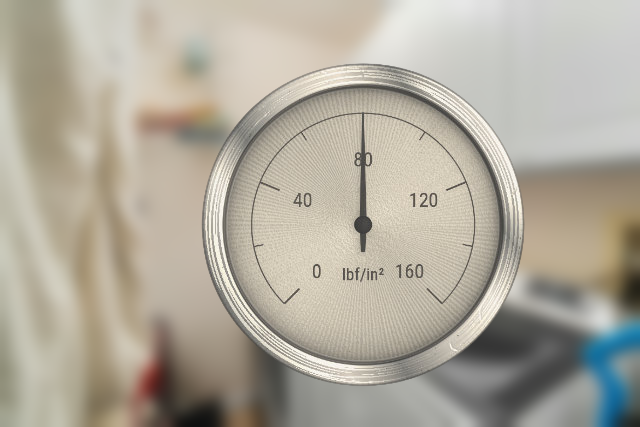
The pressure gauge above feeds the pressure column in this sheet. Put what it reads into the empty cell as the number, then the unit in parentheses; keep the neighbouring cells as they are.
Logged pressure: 80 (psi)
